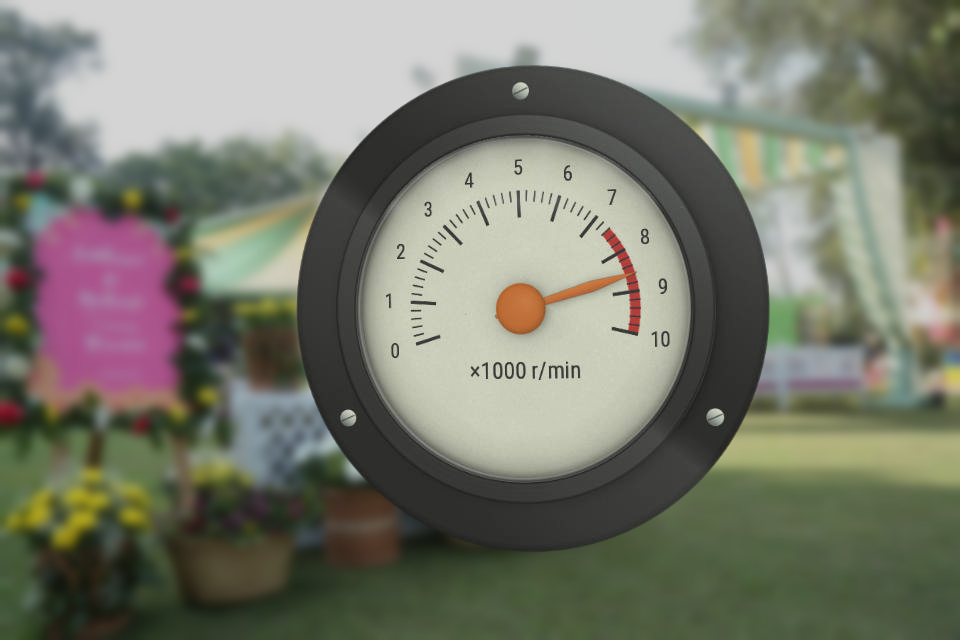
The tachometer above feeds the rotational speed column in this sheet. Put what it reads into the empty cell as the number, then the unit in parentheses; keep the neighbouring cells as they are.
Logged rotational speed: 8600 (rpm)
